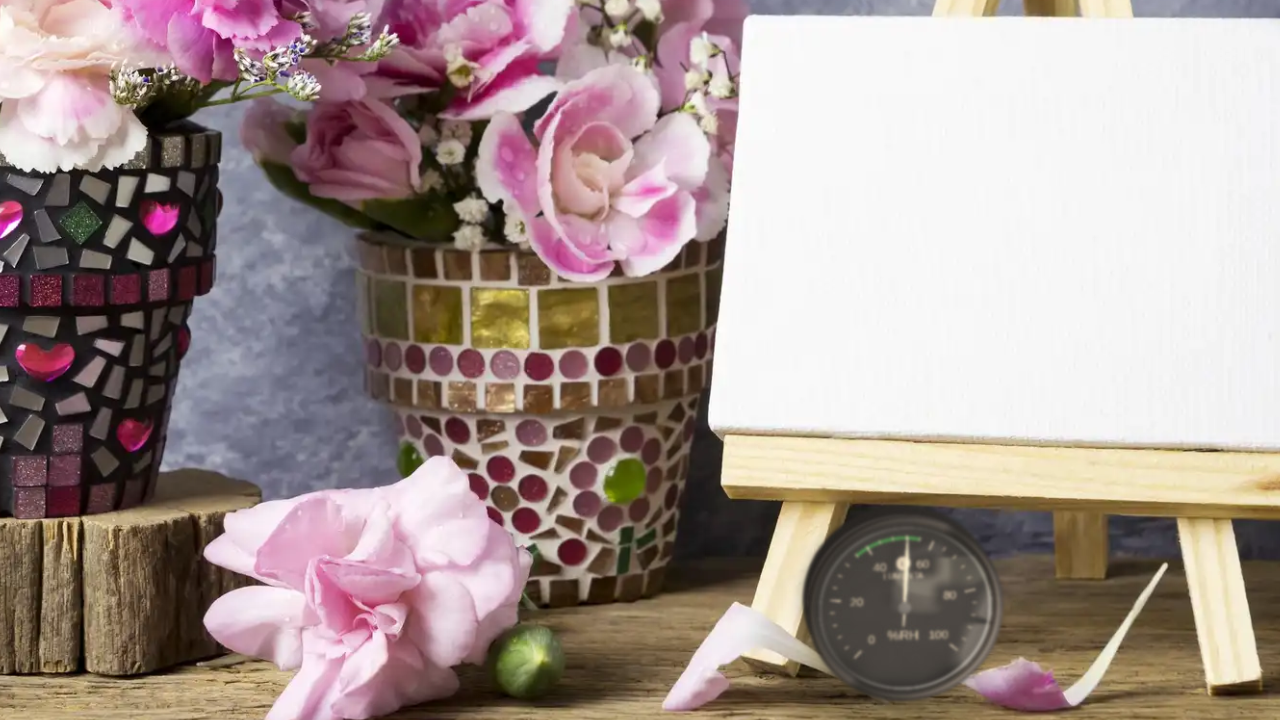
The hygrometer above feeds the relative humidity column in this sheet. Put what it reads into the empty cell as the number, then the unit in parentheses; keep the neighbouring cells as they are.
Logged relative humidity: 52 (%)
